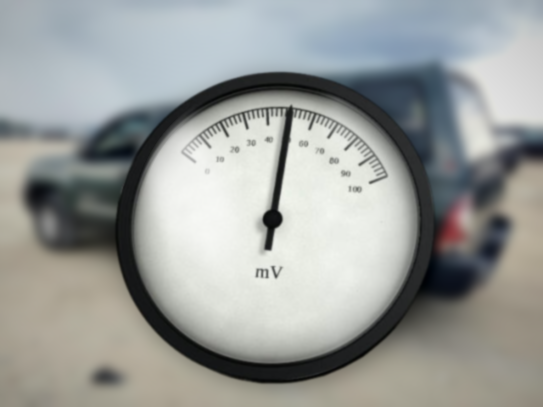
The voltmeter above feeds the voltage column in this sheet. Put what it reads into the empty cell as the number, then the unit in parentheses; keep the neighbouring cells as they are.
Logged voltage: 50 (mV)
